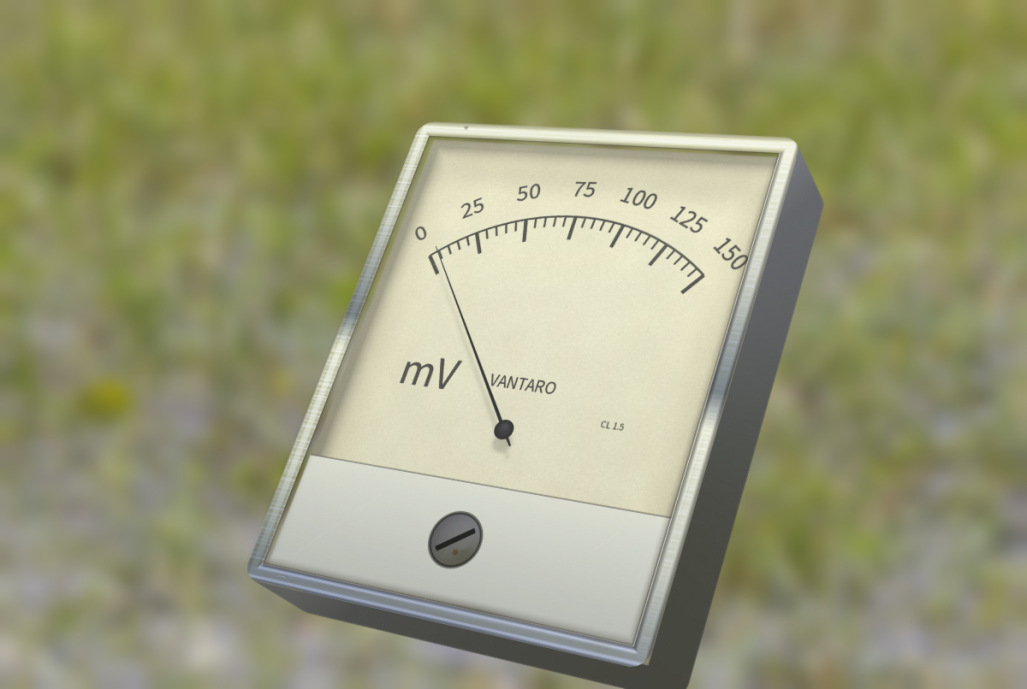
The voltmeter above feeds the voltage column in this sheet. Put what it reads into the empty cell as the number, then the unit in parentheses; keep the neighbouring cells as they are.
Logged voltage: 5 (mV)
